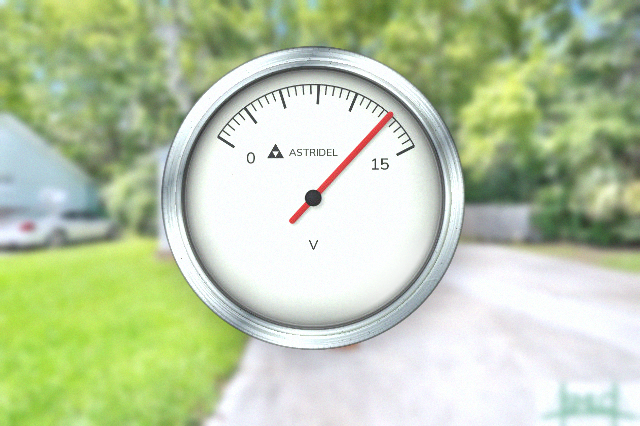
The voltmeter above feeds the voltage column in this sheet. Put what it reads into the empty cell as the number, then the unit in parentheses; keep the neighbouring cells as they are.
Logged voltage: 12.5 (V)
